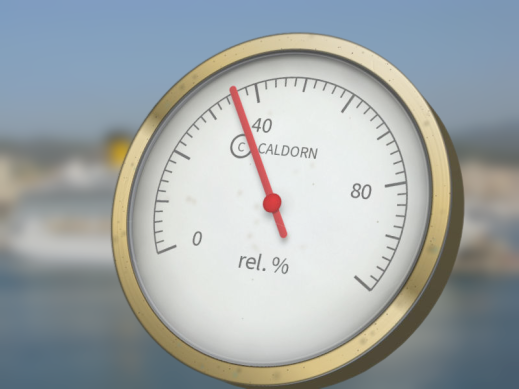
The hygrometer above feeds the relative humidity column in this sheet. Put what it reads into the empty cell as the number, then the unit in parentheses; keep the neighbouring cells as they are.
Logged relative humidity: 36 (%)
